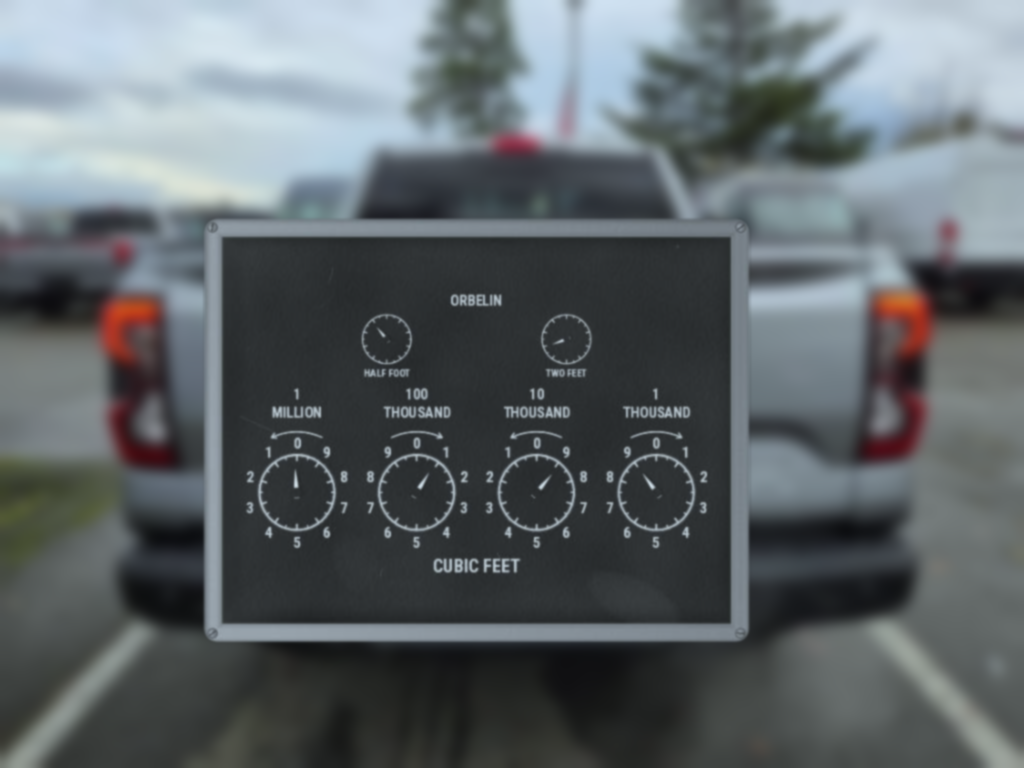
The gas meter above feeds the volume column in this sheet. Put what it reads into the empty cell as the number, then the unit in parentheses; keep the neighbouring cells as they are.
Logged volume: 8900 (ft³)
